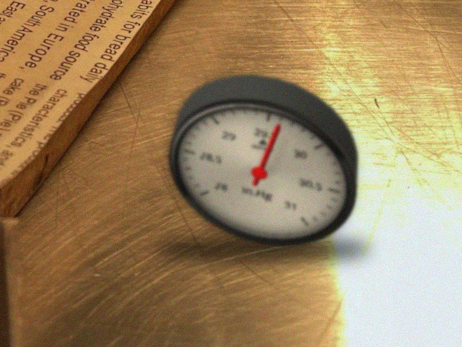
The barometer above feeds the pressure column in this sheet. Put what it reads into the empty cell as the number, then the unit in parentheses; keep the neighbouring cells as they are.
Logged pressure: 29.6 (inHg)
